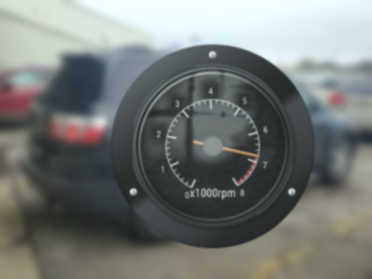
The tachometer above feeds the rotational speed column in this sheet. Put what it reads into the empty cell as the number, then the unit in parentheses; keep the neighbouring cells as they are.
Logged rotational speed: 6800 (rpm)
